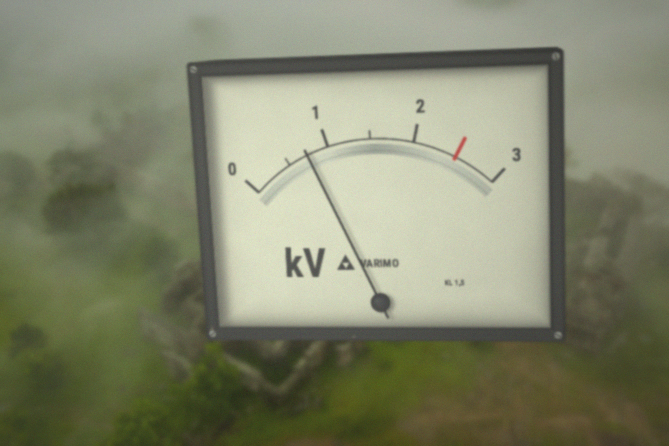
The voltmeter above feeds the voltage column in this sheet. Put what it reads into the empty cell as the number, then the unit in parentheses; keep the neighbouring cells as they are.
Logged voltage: 0.75 (kV)
